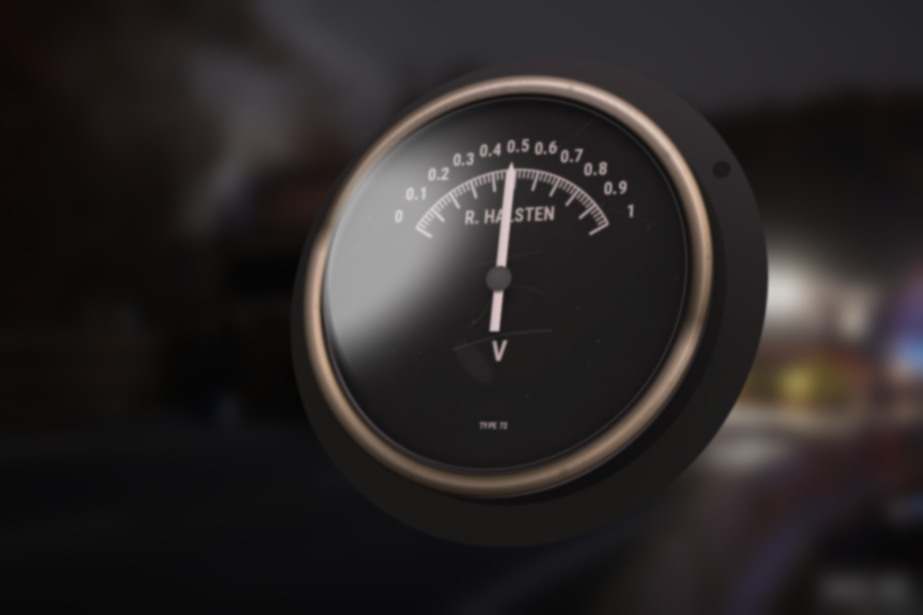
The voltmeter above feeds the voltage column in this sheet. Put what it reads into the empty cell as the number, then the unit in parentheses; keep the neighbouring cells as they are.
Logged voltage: 0.5 (V)
